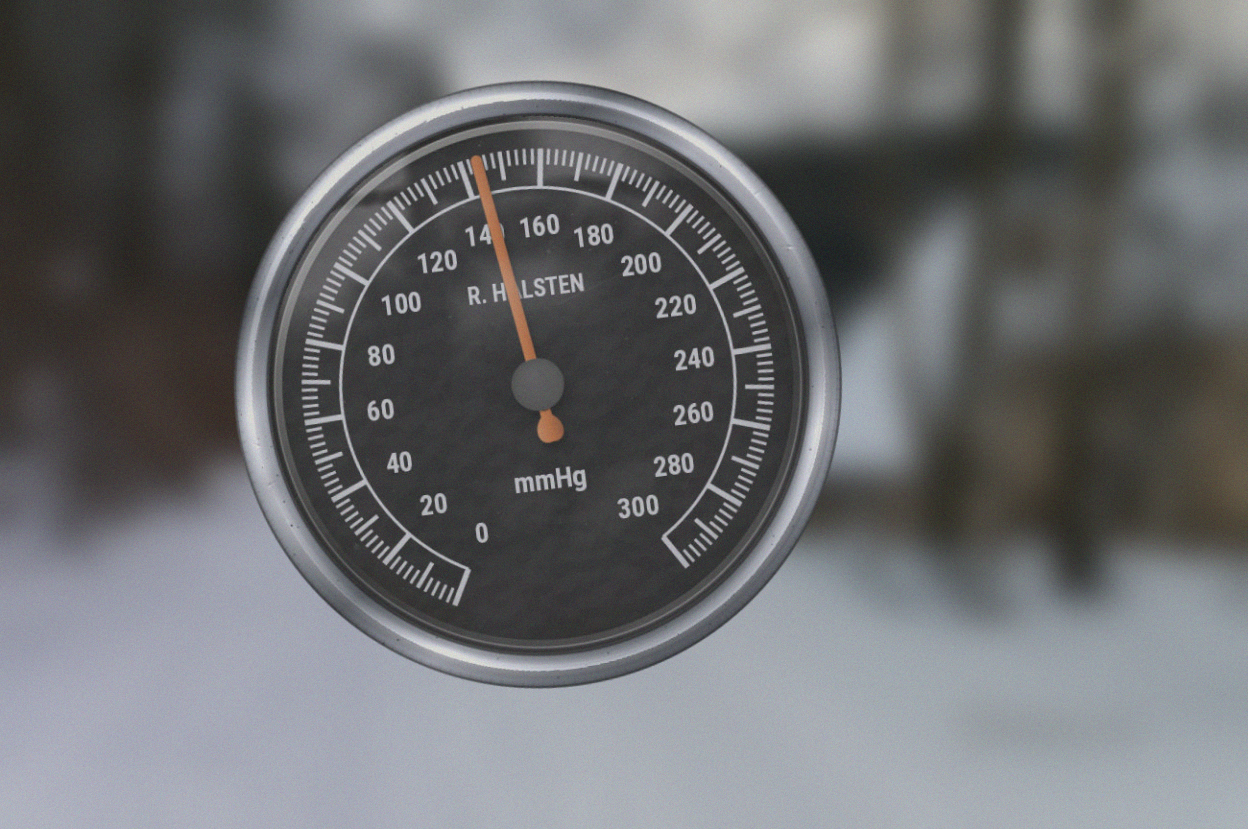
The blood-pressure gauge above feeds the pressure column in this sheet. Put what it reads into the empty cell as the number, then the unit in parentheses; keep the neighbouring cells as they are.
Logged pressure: 144 (mmHg)
